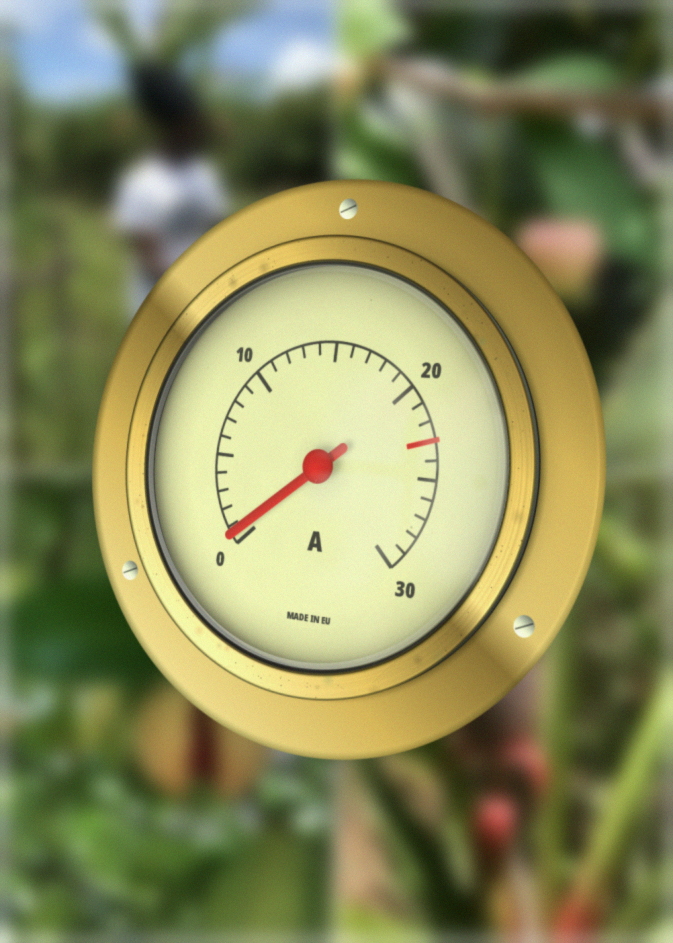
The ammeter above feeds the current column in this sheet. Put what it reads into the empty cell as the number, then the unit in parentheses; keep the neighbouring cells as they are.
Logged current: 0.5 (A)
